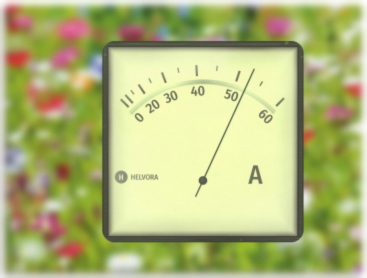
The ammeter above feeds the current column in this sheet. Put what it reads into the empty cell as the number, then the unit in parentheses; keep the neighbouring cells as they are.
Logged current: 52.5 (A)
